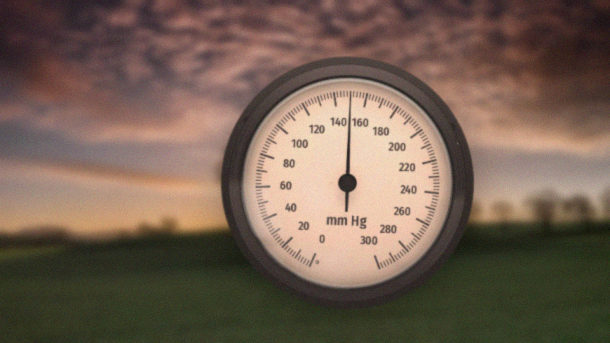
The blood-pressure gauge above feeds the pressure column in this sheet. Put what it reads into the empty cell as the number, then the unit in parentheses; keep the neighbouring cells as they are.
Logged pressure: 150 (mmHg)
